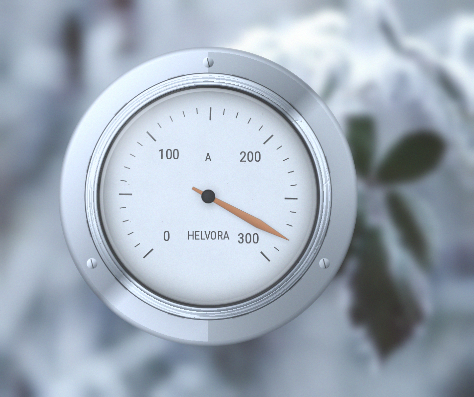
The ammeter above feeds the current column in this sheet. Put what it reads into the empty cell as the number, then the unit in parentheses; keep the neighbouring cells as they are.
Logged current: 280 (A)
